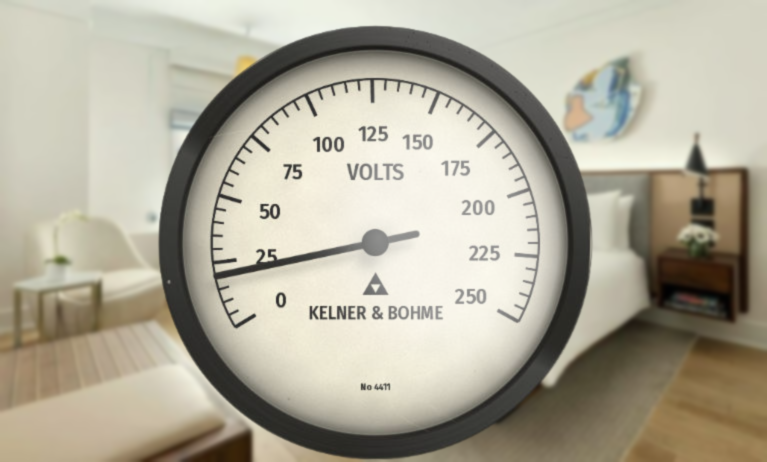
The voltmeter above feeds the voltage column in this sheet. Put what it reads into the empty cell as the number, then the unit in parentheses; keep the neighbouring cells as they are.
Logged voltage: 20 (V)
